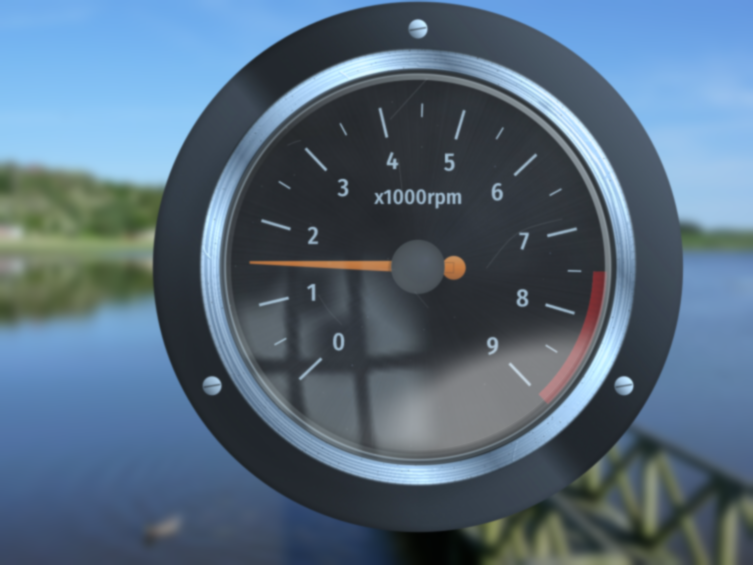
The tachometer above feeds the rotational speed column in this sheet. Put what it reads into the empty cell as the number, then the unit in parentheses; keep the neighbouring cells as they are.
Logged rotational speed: 1500 (rpm)
